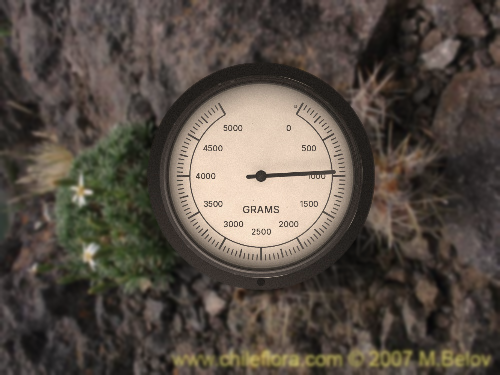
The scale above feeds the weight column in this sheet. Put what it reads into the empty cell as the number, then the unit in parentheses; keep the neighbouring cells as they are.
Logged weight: 950 (g)
